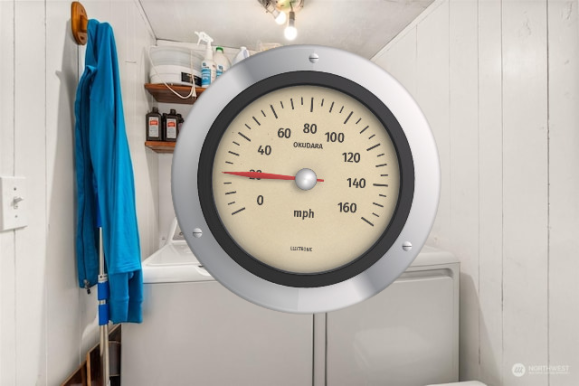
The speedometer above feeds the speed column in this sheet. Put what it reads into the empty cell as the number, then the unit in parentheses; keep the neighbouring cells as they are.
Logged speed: 20 (mph)
